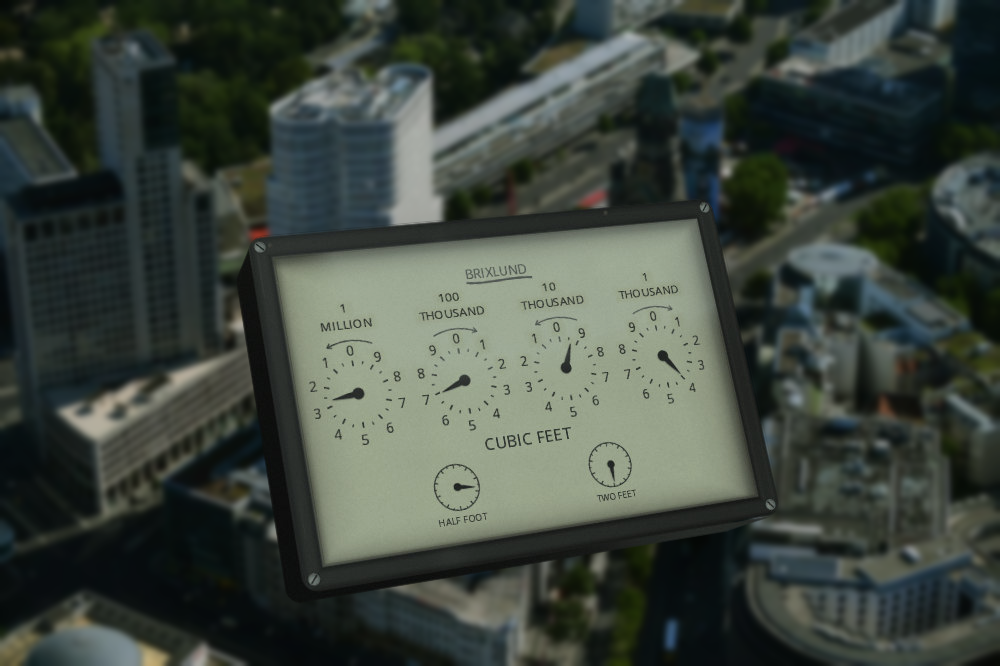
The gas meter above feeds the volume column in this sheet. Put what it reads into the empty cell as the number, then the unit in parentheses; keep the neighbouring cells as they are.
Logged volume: 269400 (ft³)
